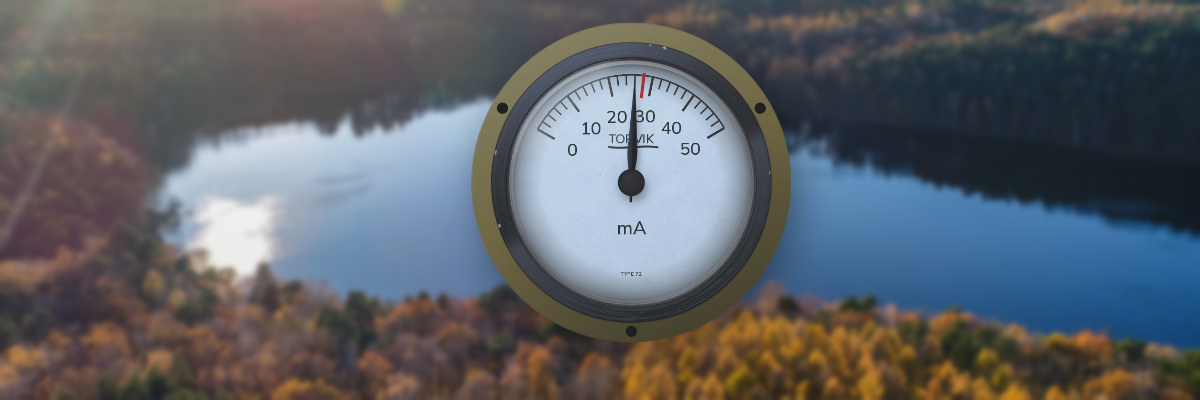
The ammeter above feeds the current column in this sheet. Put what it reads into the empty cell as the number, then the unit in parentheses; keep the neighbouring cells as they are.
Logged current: 26 (mA)
